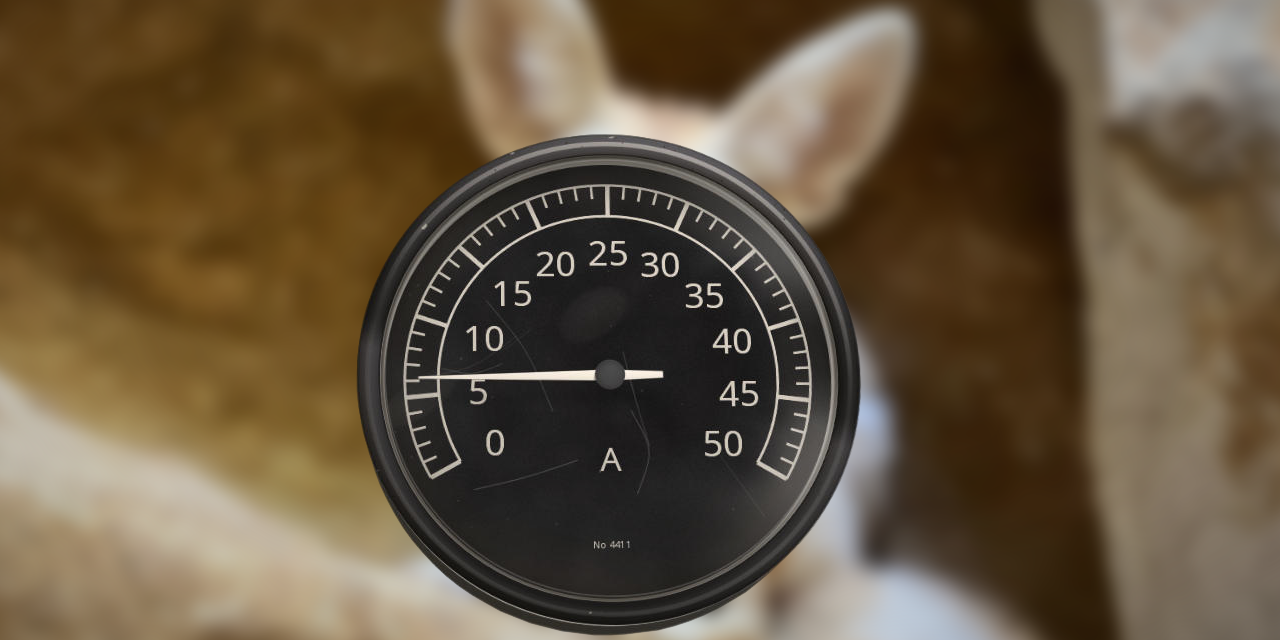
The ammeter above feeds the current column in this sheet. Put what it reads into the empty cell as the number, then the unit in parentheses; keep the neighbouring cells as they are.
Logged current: 6 (A)
